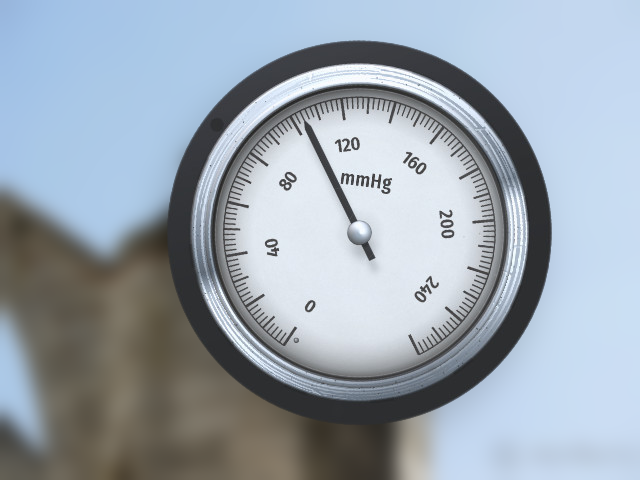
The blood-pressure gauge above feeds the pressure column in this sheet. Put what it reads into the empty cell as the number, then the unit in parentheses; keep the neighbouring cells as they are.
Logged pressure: 104 (mmHg)
